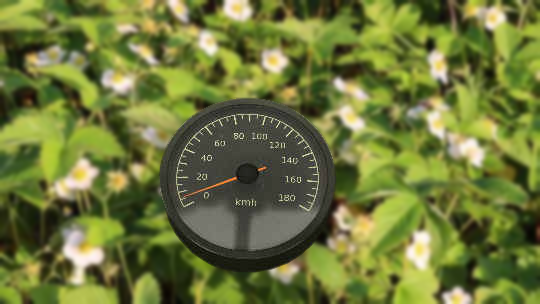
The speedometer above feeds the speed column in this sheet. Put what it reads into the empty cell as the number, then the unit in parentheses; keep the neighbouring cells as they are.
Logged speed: 5 (km/h)
